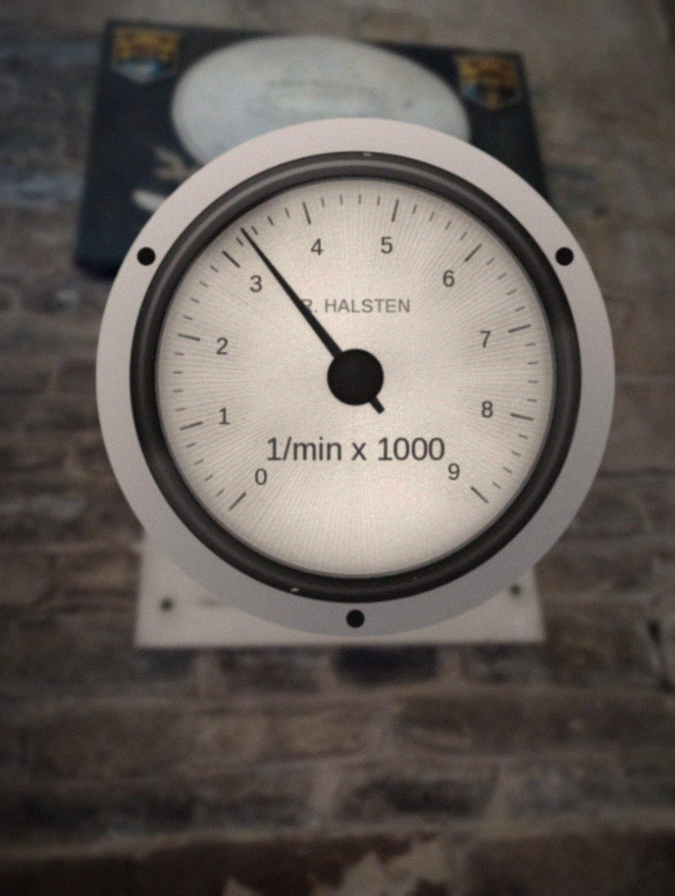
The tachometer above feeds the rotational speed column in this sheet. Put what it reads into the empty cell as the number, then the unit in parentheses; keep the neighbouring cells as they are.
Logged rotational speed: 3300 (rpm)
